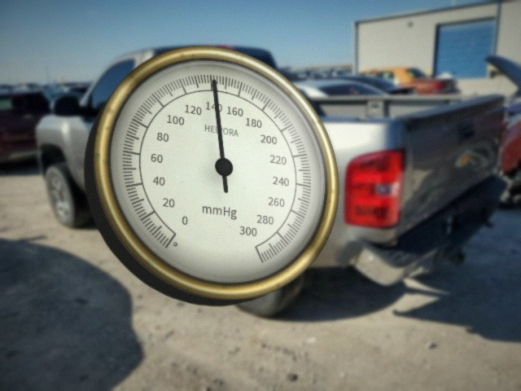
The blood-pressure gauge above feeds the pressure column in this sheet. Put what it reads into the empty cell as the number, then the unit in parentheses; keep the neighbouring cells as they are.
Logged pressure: 140 (mmHg)
